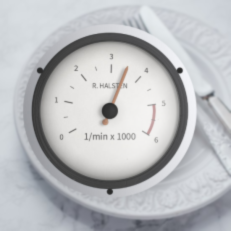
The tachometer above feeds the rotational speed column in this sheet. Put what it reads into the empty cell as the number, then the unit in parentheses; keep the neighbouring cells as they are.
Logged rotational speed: 3500 (rpm)
